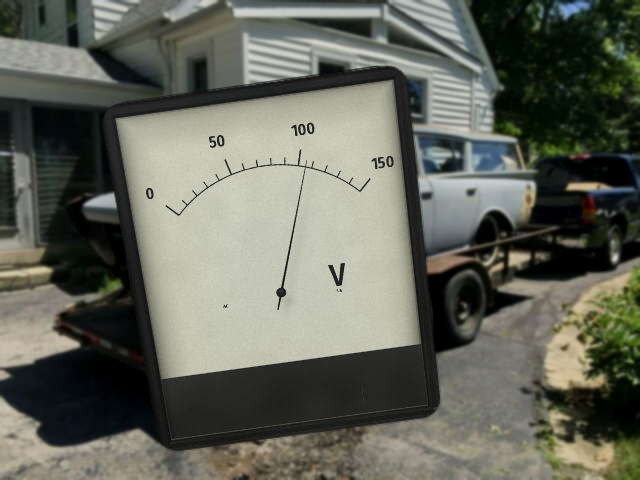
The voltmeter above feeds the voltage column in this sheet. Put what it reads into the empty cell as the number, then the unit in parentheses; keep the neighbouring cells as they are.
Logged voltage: 105 (V)
